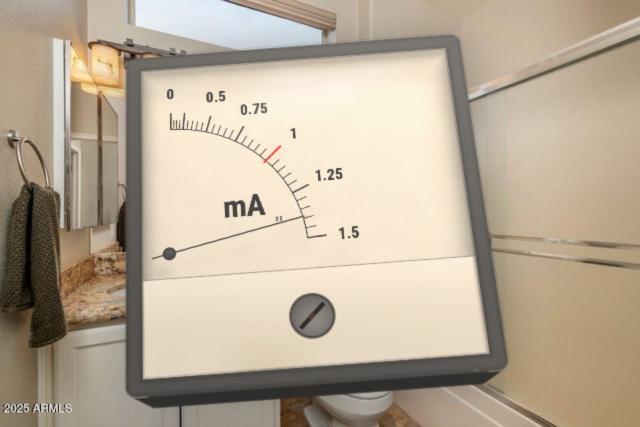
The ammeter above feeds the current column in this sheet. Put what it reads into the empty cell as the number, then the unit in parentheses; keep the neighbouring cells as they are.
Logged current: 1.4 (mA)
